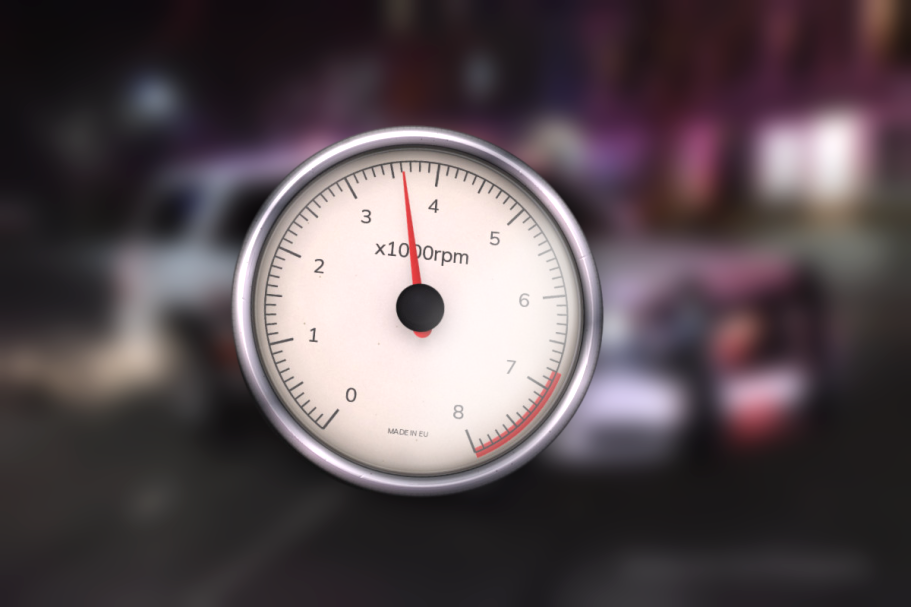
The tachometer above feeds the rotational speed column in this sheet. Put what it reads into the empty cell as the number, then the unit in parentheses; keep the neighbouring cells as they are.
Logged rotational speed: 3600 (rpm)
